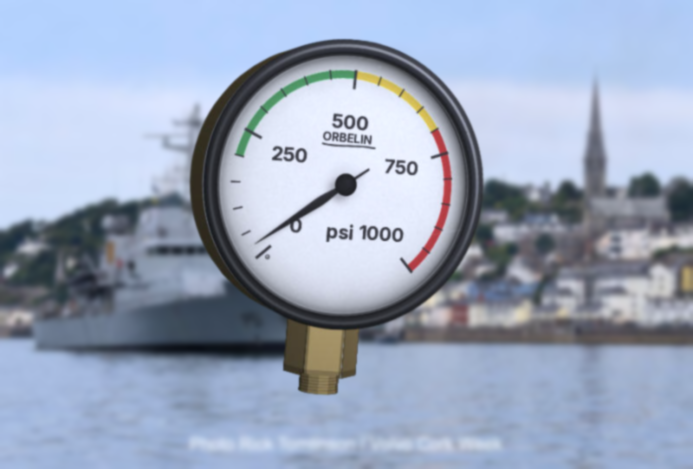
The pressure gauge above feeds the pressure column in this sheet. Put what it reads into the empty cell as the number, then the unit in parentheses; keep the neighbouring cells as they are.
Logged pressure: 25 (psi)
